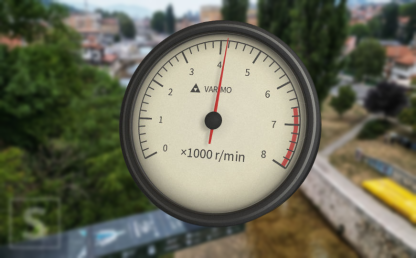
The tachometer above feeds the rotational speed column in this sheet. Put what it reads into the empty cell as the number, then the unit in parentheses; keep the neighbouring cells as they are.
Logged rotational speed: 4200 (rpm)
